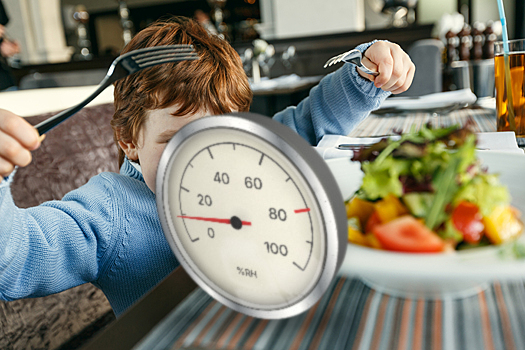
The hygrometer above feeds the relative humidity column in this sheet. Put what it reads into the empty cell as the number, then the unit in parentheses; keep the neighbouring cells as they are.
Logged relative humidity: 10 (%)
